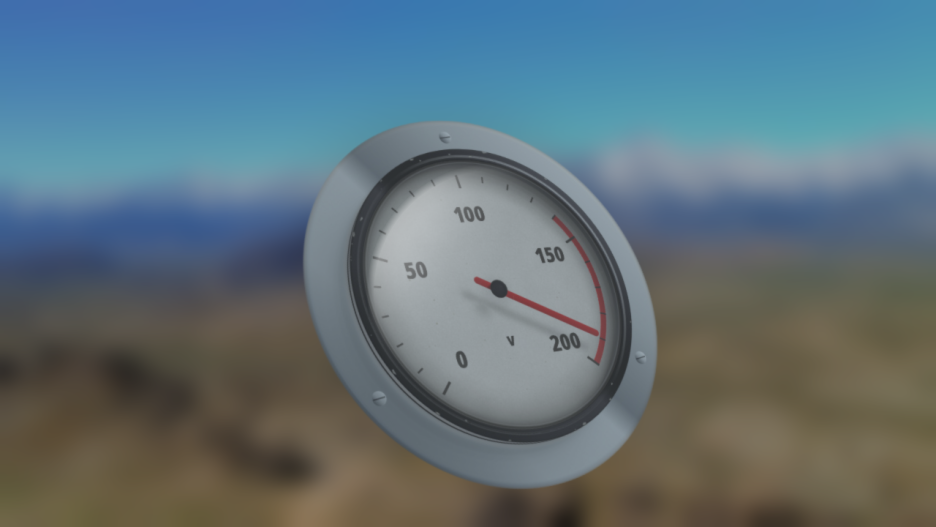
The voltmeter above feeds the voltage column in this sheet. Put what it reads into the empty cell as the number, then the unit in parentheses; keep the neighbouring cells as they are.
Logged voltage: 190 (V)
